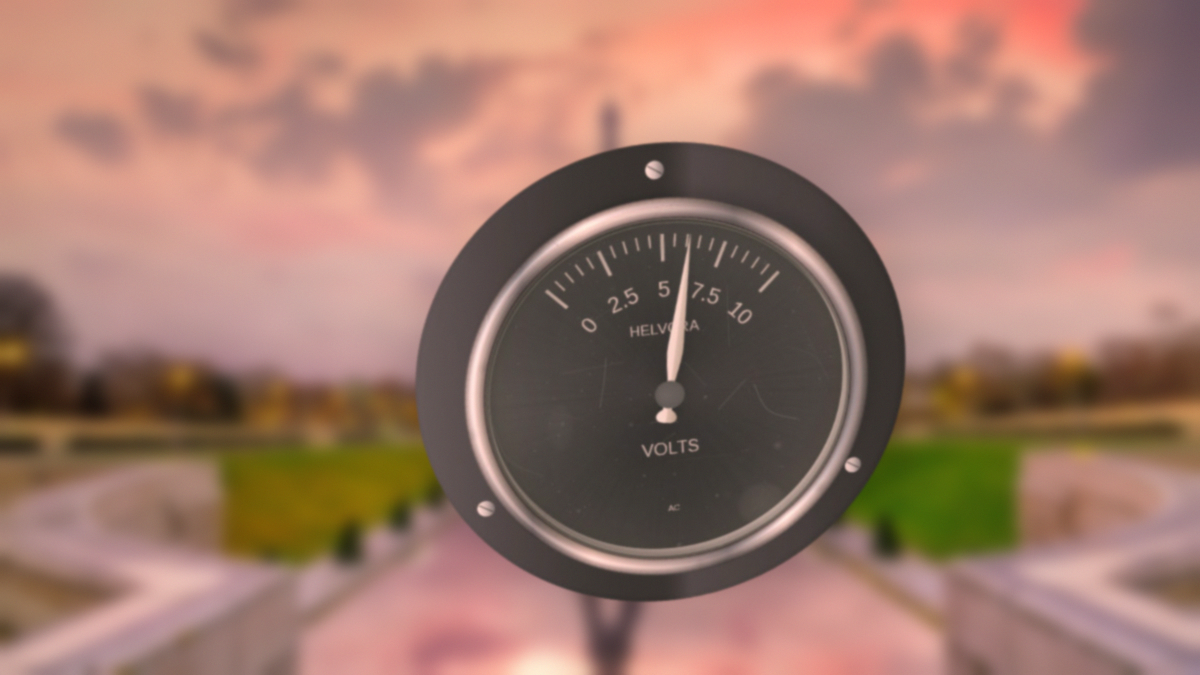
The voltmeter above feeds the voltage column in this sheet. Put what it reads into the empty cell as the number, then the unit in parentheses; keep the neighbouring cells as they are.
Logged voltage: 6 (V)
